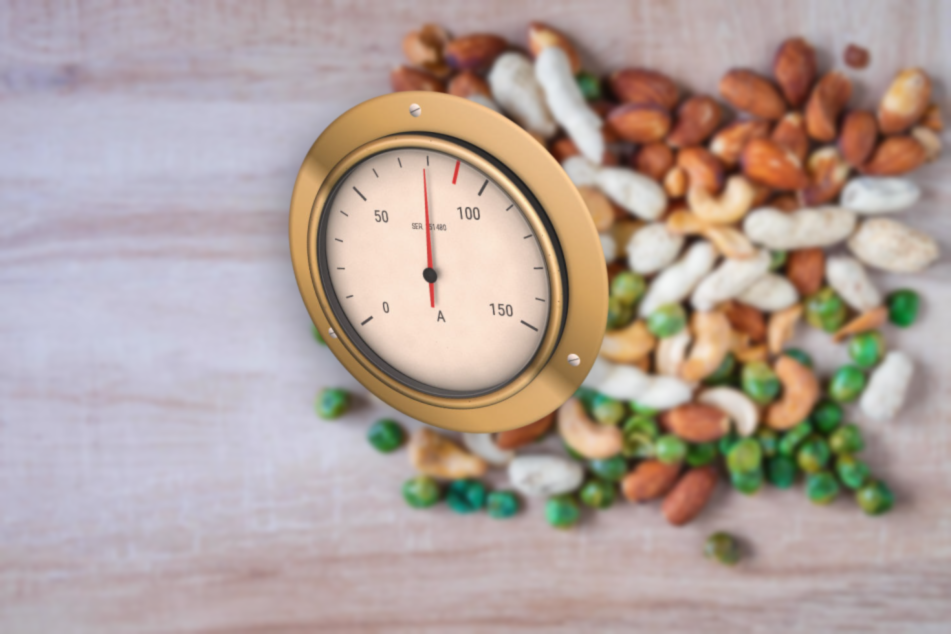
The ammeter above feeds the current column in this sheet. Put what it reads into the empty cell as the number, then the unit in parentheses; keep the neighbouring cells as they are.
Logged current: 80 (A)
